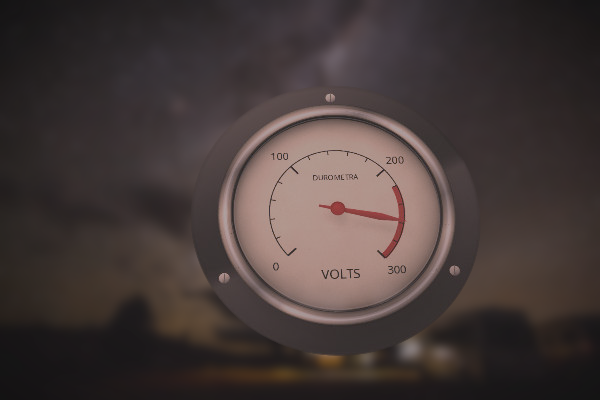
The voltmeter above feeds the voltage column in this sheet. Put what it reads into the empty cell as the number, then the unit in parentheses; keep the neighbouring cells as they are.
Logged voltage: 260 (V)
